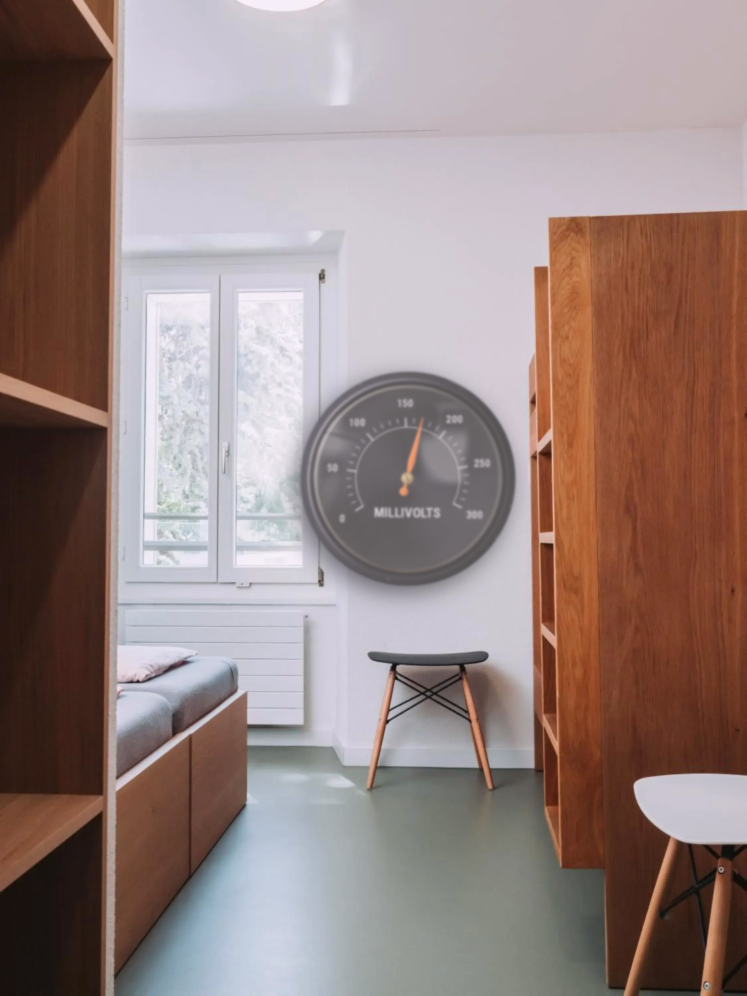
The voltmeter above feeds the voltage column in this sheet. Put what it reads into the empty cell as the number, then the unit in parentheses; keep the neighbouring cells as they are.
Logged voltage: 170 (mV)
